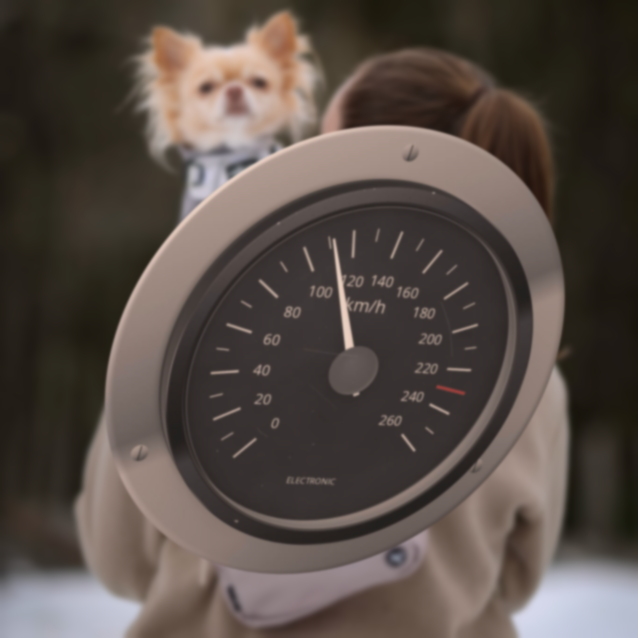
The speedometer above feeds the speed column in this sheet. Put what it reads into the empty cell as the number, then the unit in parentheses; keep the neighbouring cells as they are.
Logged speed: 110 (km/h)
